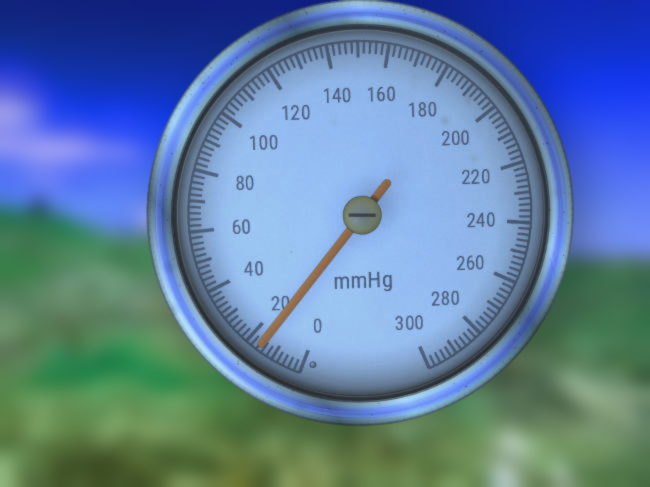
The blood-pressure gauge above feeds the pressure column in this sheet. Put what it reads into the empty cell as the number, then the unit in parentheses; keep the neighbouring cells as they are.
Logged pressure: 16 (mmHg)
